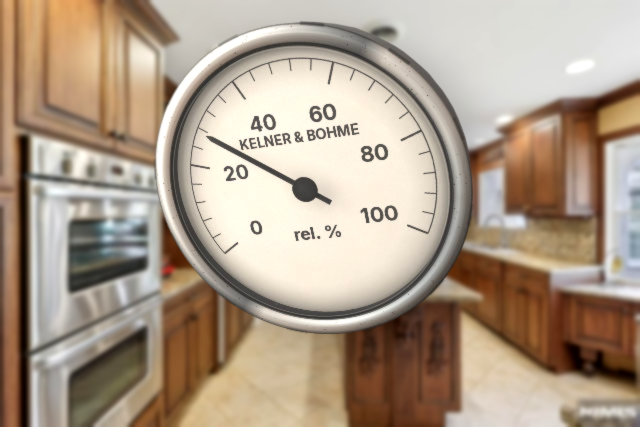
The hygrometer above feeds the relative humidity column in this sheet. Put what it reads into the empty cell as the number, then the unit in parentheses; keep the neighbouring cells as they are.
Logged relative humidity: 28 (%)
